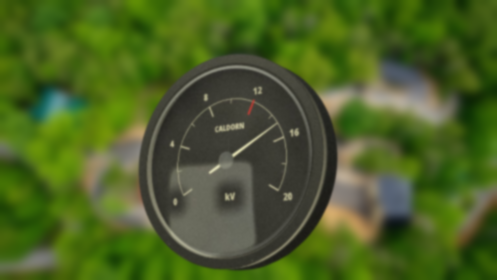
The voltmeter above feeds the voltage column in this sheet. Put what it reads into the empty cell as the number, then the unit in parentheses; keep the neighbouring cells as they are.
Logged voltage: 15 (kV)
